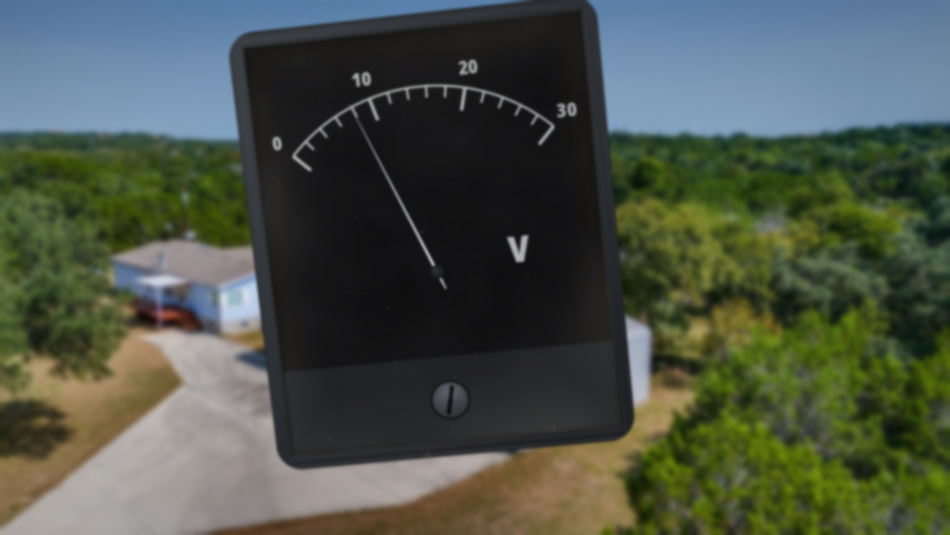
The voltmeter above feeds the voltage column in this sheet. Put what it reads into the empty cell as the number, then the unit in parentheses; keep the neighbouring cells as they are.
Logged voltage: 8 (V)
